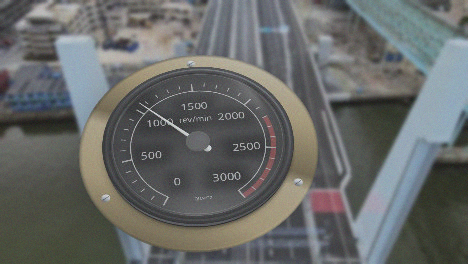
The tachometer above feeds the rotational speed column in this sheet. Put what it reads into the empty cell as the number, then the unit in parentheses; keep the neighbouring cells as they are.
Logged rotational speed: 1050 (rpm)
